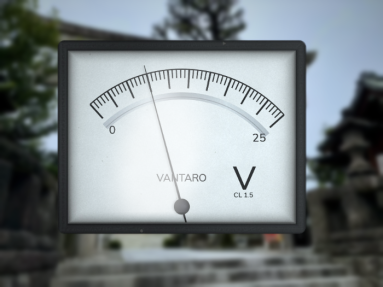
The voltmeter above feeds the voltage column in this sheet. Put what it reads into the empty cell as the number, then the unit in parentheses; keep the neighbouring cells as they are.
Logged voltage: 7.5 (V)
